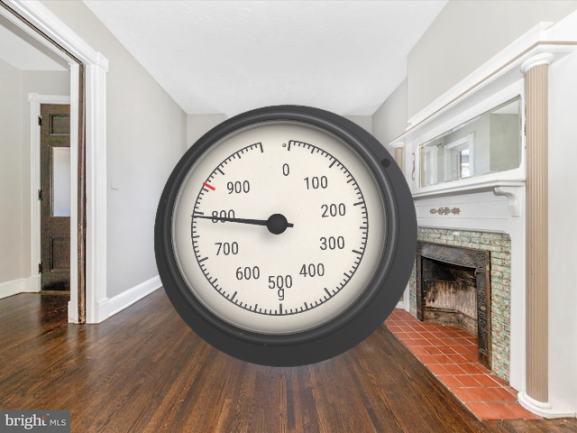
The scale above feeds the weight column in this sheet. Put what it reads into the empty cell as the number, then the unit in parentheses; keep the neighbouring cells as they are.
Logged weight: 790 (g)
